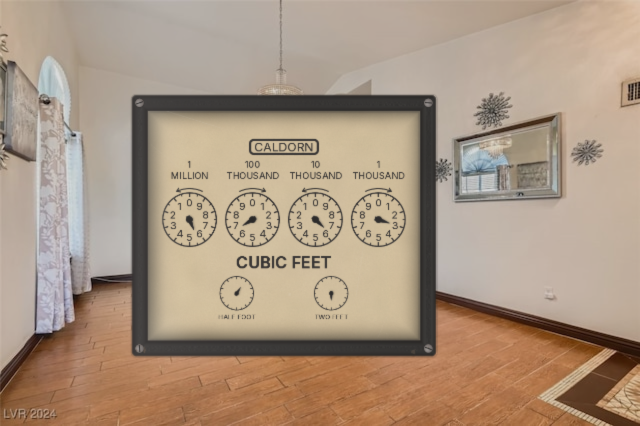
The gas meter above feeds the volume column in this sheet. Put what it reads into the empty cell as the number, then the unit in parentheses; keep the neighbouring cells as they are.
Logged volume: 566300 (ft³)
